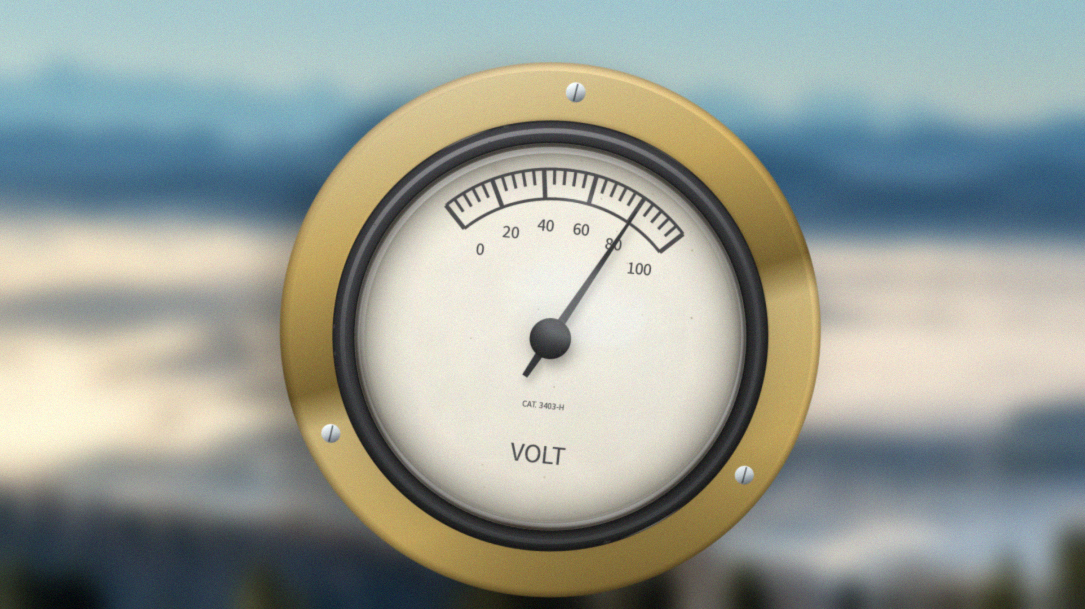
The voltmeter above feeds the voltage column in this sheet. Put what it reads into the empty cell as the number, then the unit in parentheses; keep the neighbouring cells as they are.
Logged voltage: 80 (V)
